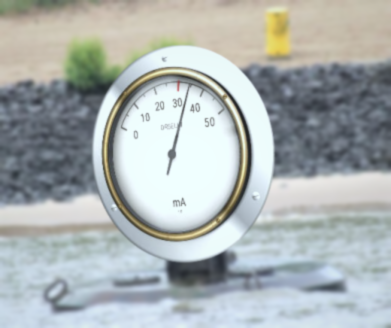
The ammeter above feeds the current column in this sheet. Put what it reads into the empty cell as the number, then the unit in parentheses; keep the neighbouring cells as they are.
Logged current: 35 (mA)
